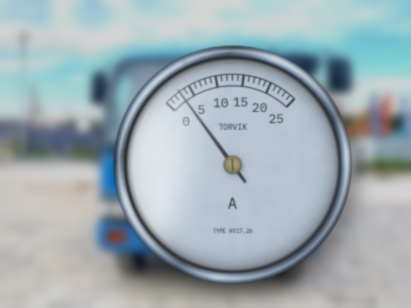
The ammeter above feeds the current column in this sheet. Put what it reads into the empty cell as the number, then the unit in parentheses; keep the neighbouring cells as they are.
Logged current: 3 (A)
